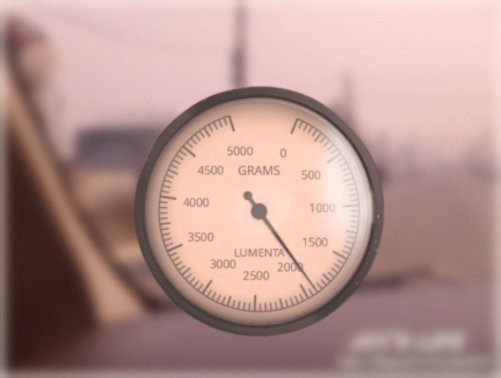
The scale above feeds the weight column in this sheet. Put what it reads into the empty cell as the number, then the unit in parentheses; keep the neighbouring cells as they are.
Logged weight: 1900 (g)
